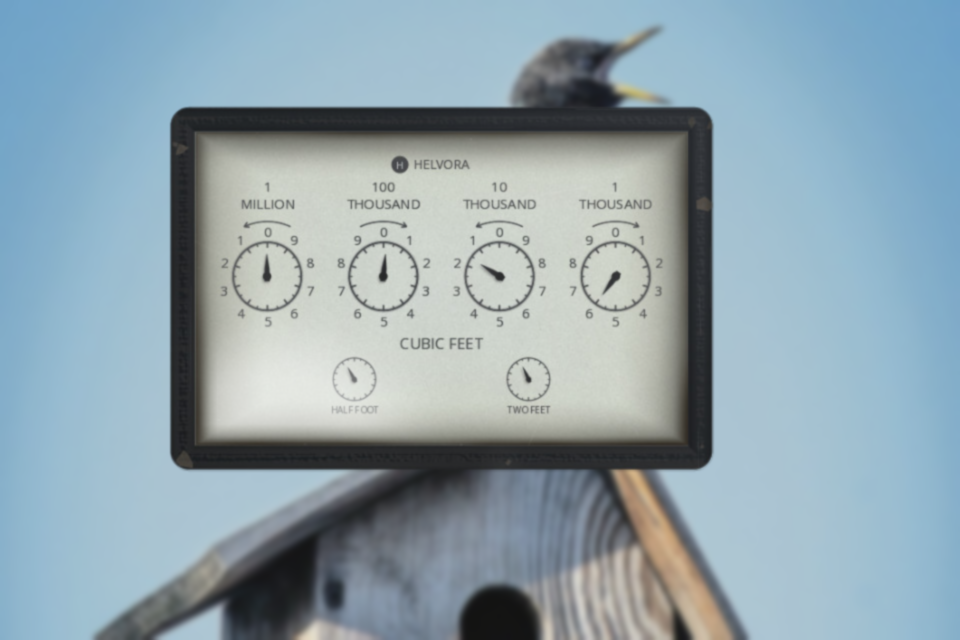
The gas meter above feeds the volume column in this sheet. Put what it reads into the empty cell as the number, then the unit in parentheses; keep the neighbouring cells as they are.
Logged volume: 1600 (ft³)
